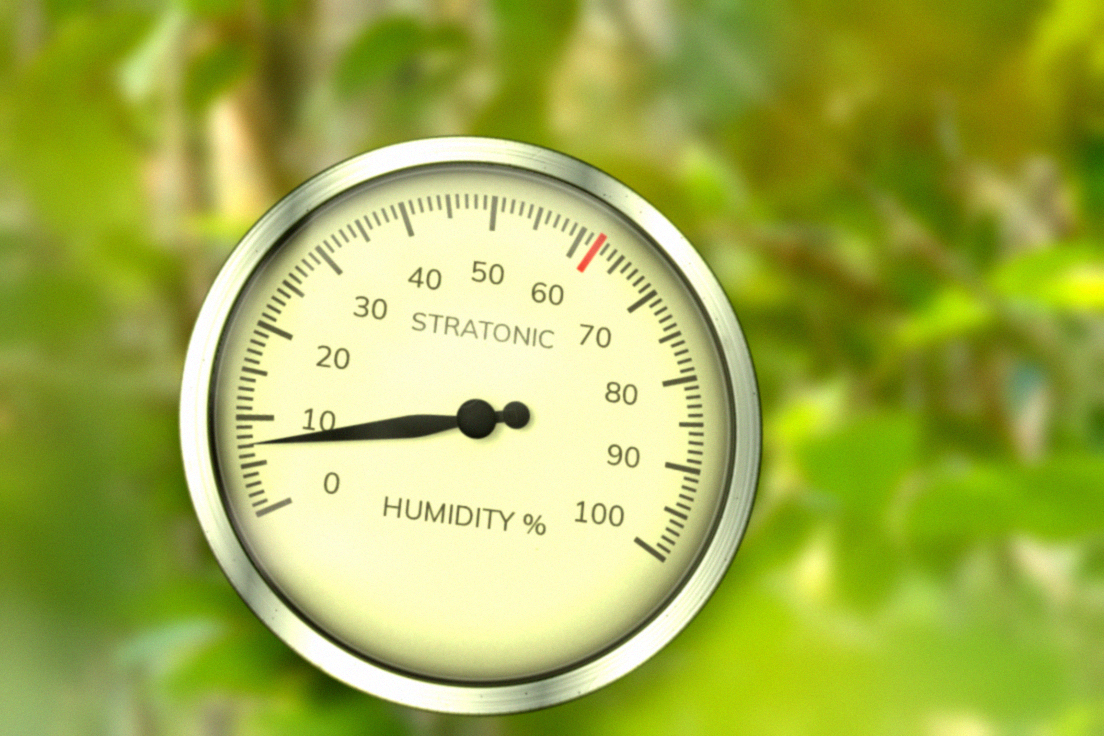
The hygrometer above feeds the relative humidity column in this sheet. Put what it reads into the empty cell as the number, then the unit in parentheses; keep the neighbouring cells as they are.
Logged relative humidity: 7 (%)
